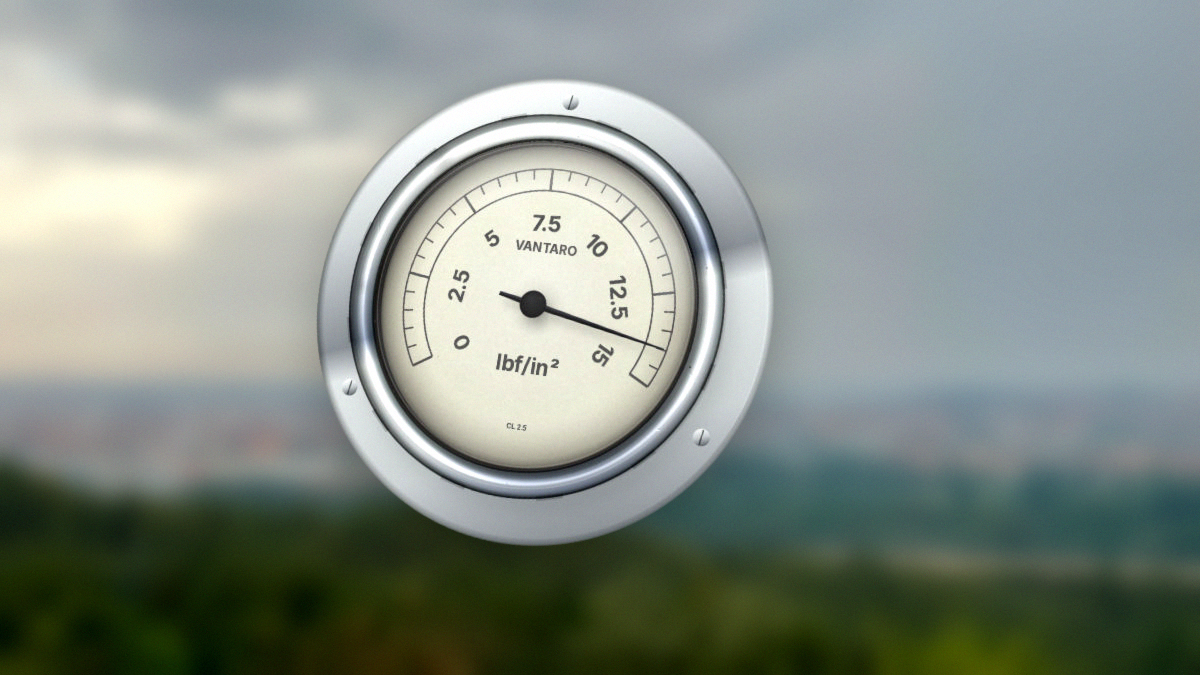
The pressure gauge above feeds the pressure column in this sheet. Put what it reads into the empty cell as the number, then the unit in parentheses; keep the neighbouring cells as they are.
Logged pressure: 14 (psi)
